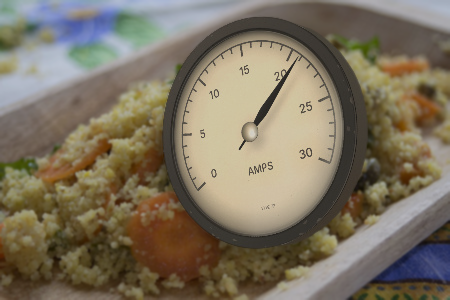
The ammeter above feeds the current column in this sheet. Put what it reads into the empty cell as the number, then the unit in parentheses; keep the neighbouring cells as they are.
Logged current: 21 (A)
